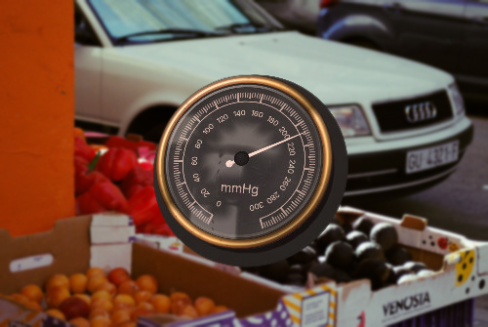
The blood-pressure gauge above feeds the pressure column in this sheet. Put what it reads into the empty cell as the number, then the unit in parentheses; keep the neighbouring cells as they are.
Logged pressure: 210 (mmHg)
